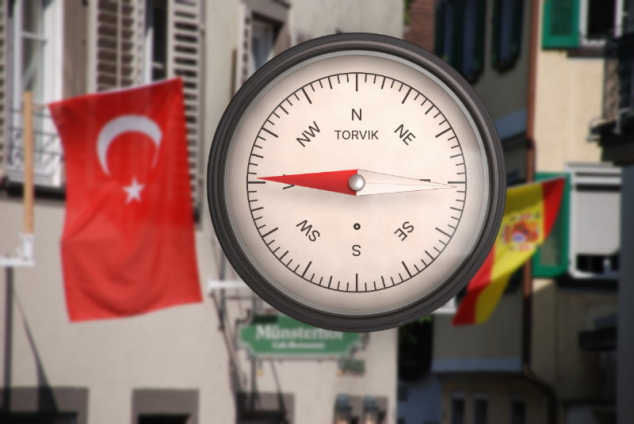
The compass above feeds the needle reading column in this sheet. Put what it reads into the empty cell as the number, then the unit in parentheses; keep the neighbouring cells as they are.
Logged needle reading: 272.5 (°)
